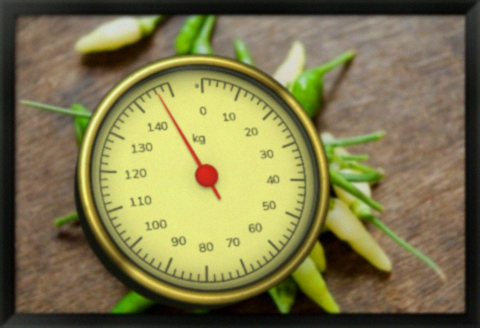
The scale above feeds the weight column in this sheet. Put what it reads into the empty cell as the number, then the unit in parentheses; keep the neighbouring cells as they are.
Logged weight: 146 (kg)
